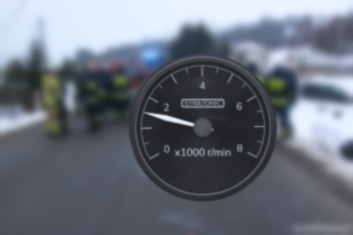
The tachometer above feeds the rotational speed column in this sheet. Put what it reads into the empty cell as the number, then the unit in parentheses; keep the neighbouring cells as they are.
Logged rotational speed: 1500 (rpm)
